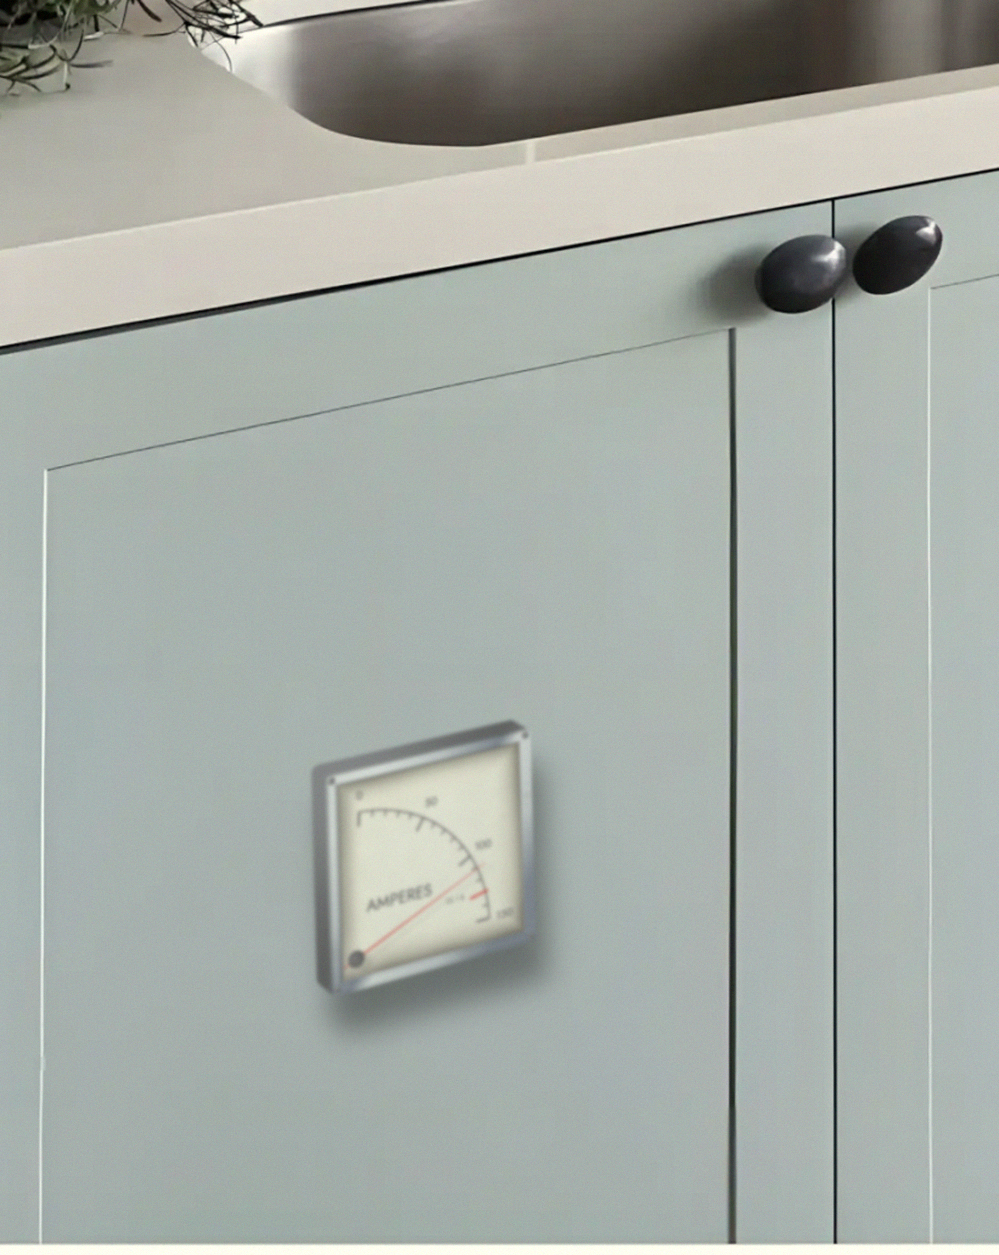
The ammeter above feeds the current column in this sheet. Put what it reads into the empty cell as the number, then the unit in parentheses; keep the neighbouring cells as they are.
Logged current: 110 (A)
